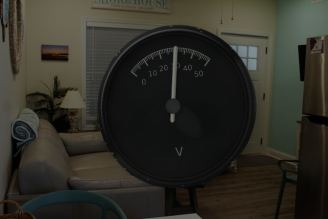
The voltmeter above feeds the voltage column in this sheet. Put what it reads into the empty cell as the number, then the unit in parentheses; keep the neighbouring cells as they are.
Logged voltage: 30 (V)
